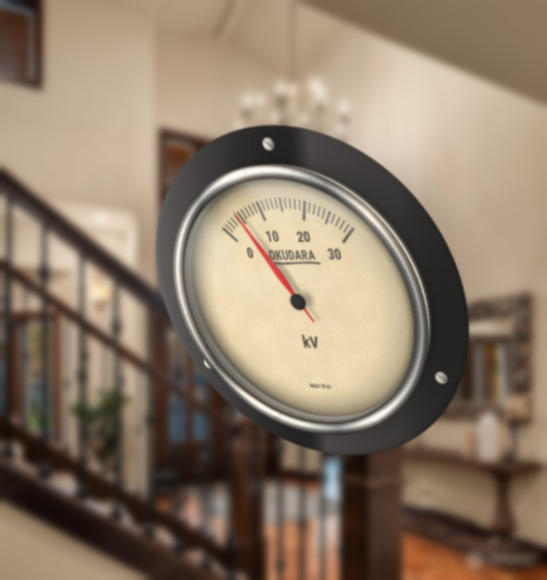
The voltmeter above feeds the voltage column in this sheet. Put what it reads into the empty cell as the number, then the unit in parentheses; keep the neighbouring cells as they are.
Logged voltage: 5 (kV)
